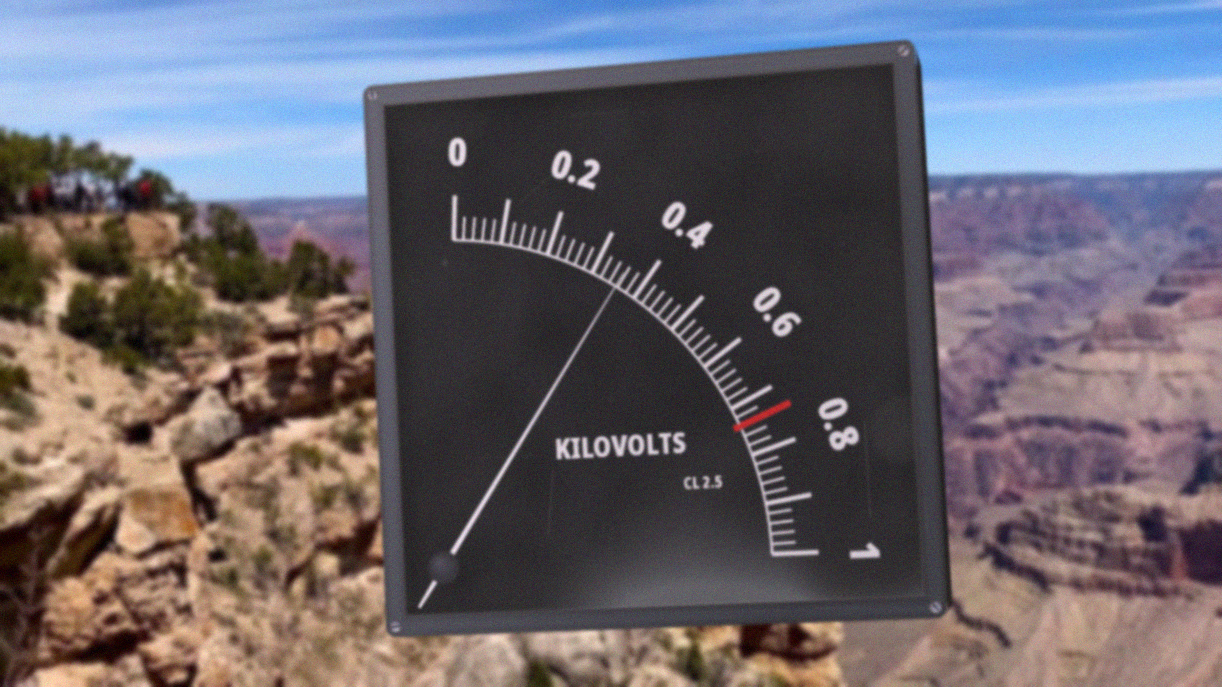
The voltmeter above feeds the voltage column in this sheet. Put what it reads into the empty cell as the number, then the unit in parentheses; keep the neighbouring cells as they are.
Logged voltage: 0.36 (kV)
